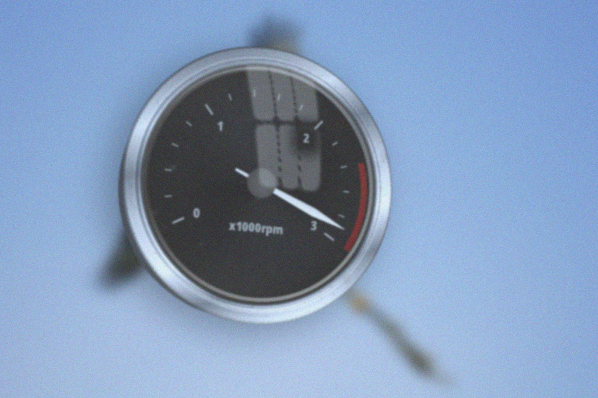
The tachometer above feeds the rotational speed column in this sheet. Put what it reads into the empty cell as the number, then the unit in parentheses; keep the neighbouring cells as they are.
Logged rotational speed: 2900 (rpm)
